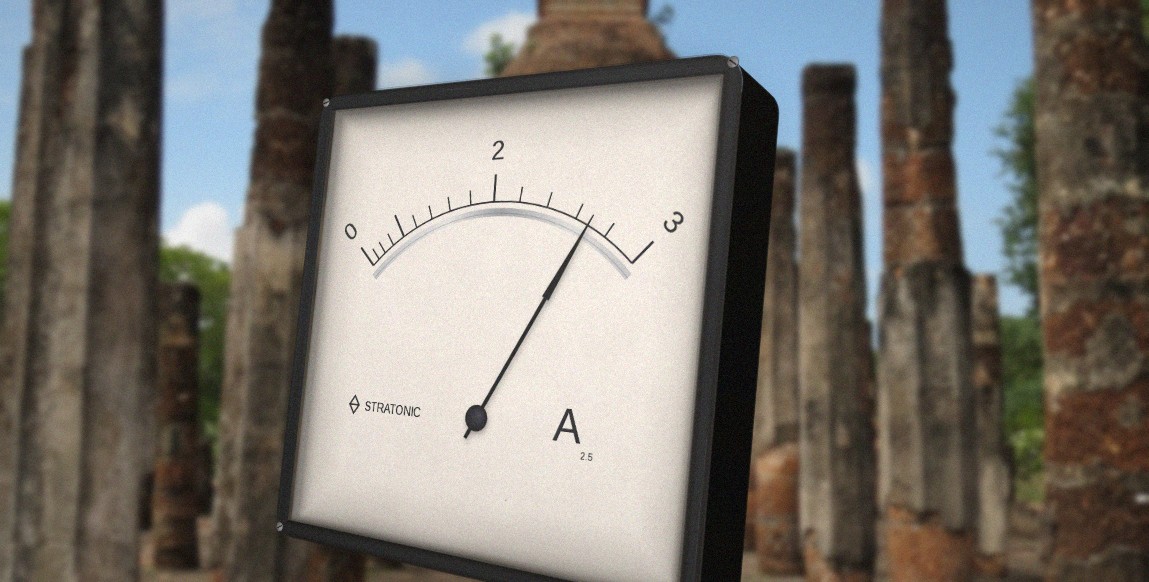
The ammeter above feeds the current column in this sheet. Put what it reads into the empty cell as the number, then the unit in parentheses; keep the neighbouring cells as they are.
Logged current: 2.7 (A)
